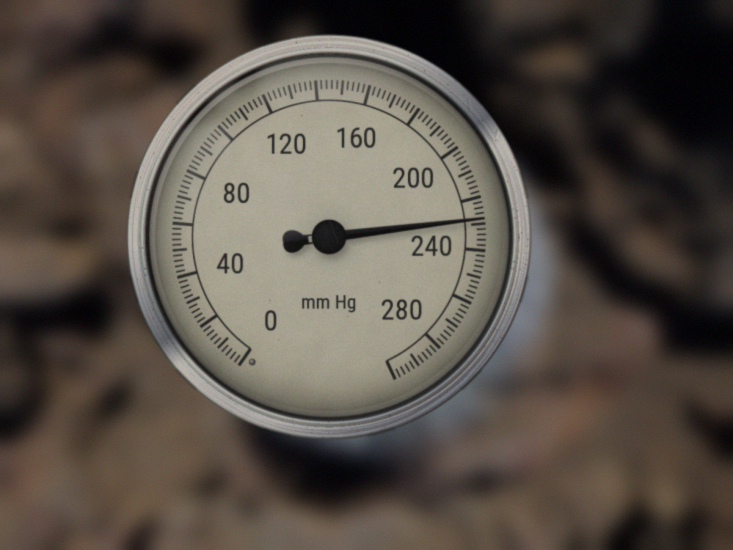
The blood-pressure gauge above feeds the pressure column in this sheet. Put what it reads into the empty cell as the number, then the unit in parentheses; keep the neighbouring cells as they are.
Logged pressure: 228 (mmHg)
